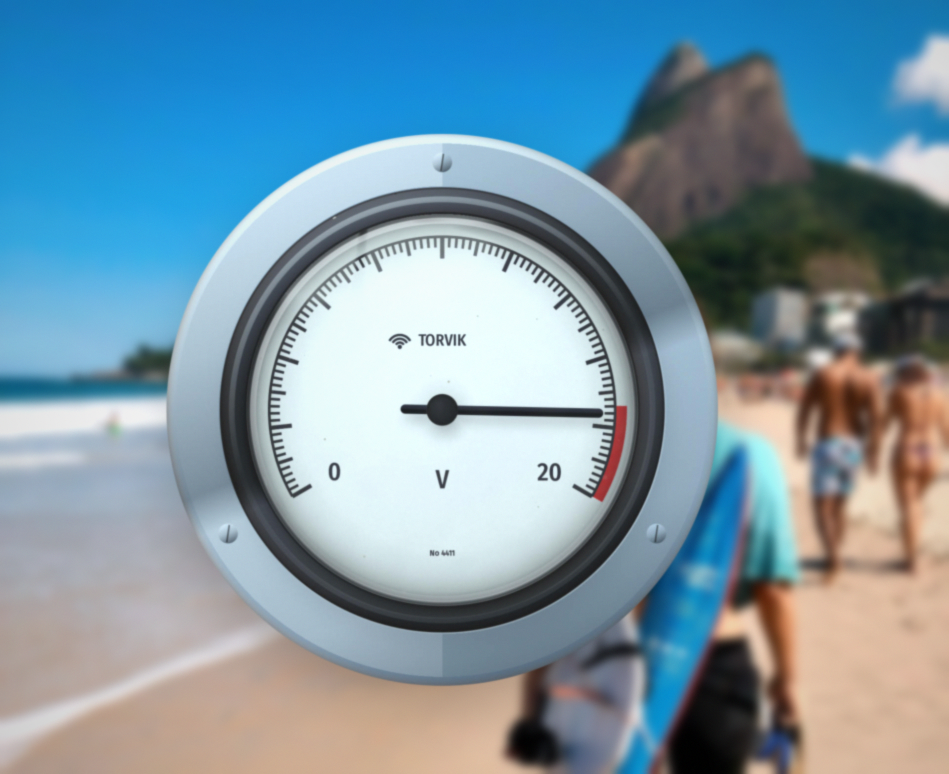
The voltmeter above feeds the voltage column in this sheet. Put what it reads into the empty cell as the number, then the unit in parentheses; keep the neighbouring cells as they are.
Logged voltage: 17.6 (V)
